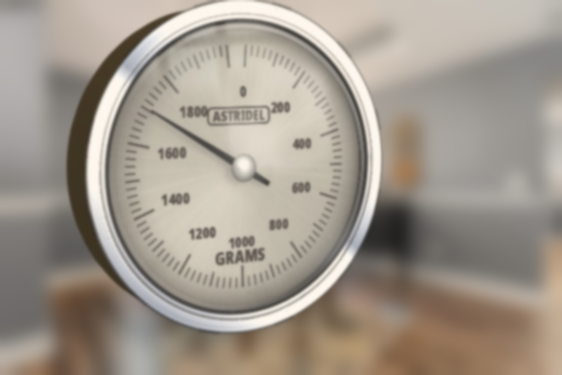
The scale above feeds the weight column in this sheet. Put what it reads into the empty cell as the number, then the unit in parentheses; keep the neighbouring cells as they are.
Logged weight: 1700 (g)
